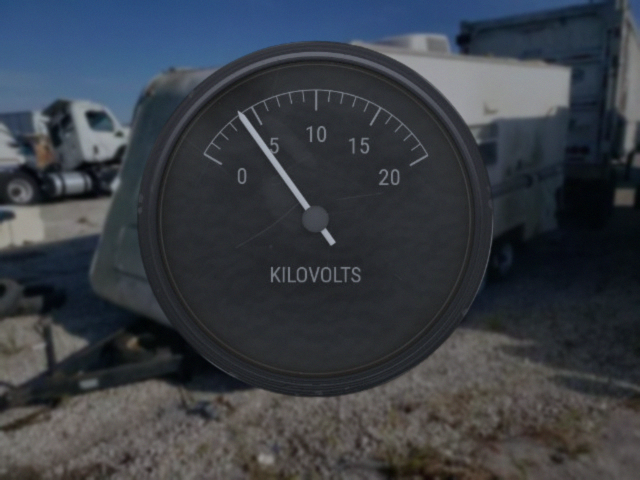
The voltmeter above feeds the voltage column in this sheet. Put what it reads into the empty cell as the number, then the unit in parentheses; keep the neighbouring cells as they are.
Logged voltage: 4 (kV)
